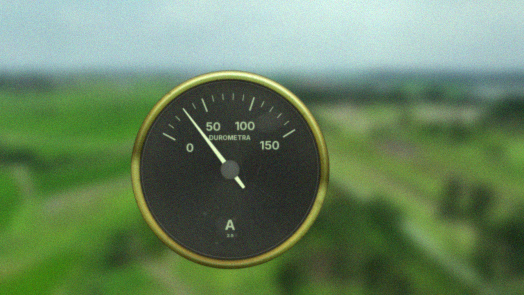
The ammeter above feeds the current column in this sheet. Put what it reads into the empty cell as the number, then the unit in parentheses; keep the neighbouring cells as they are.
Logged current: 30 (A)
